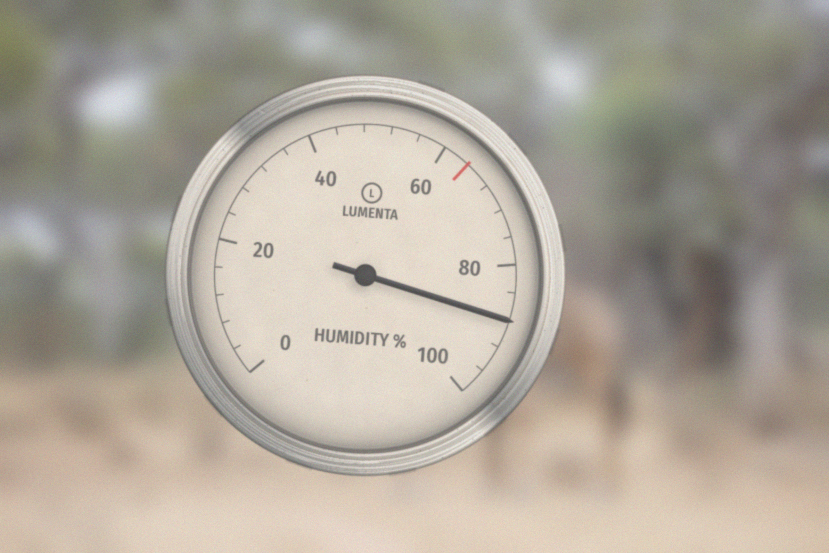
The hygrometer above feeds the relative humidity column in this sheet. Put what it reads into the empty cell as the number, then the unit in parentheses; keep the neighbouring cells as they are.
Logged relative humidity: 88 (%)
